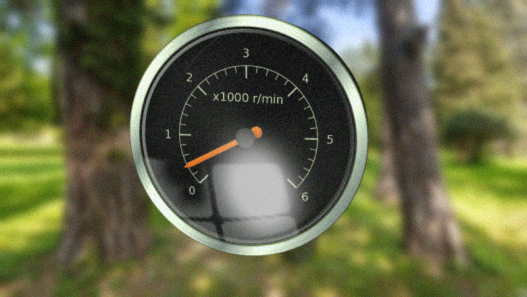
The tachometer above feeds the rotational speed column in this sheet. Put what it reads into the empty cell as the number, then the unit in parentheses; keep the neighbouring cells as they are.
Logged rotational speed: 400 (rpm)
